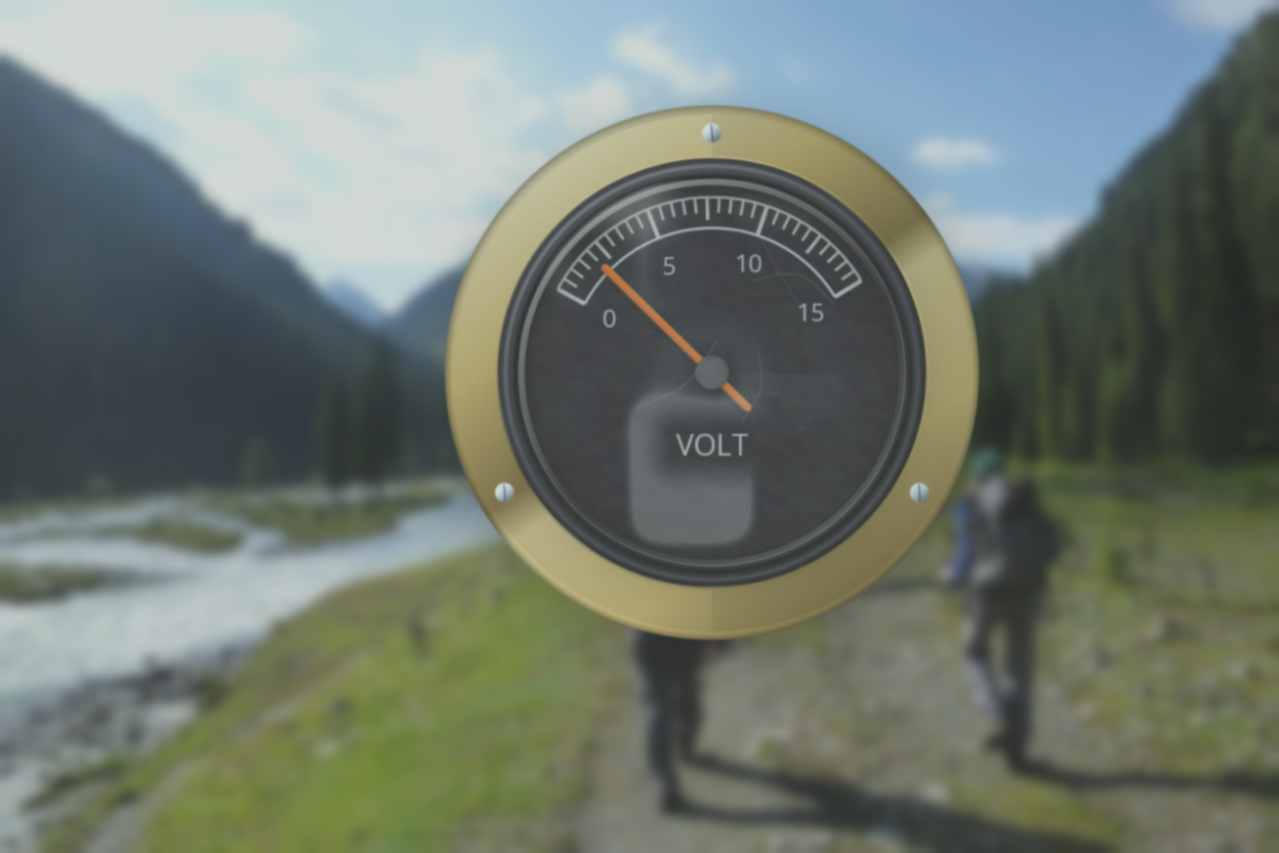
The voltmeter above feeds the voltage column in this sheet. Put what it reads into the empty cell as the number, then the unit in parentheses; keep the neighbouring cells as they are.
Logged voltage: 2 (V)
